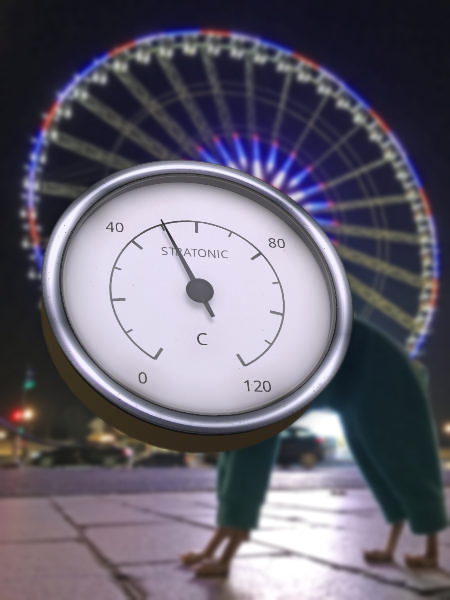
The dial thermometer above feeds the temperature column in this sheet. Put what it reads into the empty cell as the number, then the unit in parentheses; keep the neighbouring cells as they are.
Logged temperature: 50 (°C)
